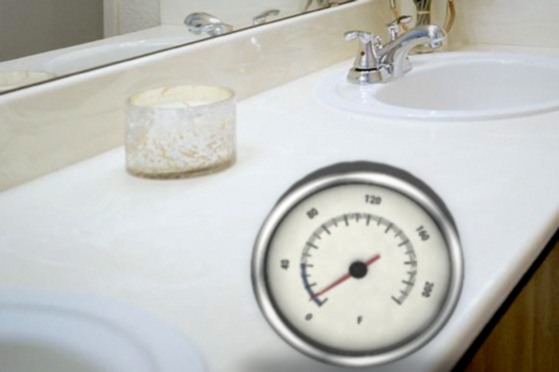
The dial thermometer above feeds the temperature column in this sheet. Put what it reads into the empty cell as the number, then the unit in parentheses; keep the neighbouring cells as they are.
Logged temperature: 10 (°F)
